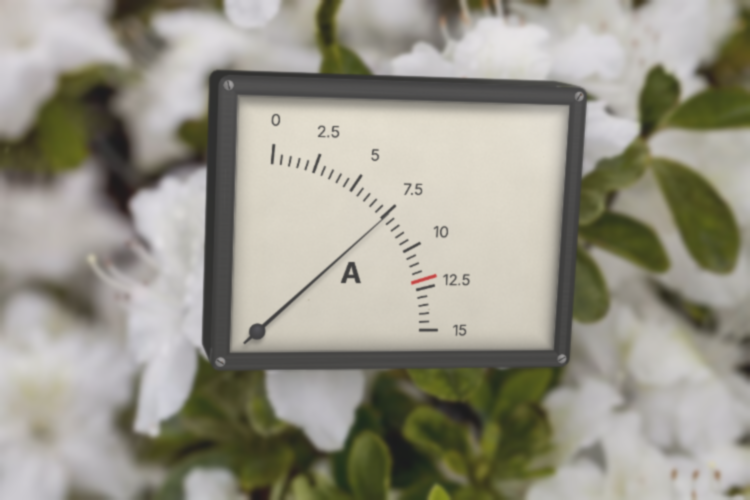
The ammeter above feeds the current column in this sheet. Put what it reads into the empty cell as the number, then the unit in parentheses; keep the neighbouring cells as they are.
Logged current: 7.5 (A)
